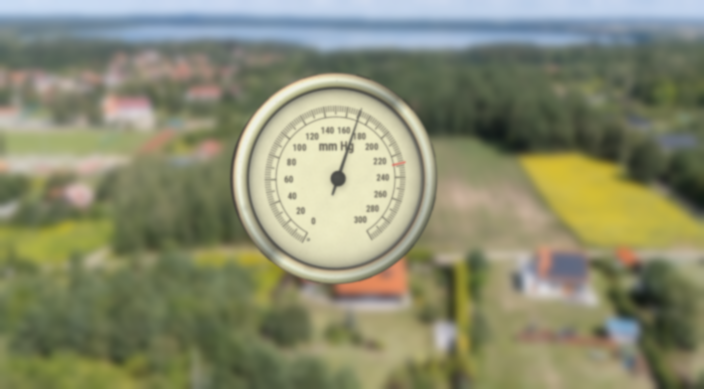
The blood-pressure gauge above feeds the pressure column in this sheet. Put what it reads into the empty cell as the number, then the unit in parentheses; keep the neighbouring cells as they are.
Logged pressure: 170 (mmHg)
